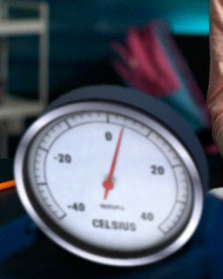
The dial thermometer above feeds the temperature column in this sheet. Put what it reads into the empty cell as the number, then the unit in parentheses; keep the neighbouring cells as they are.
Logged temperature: 4 (°C)
